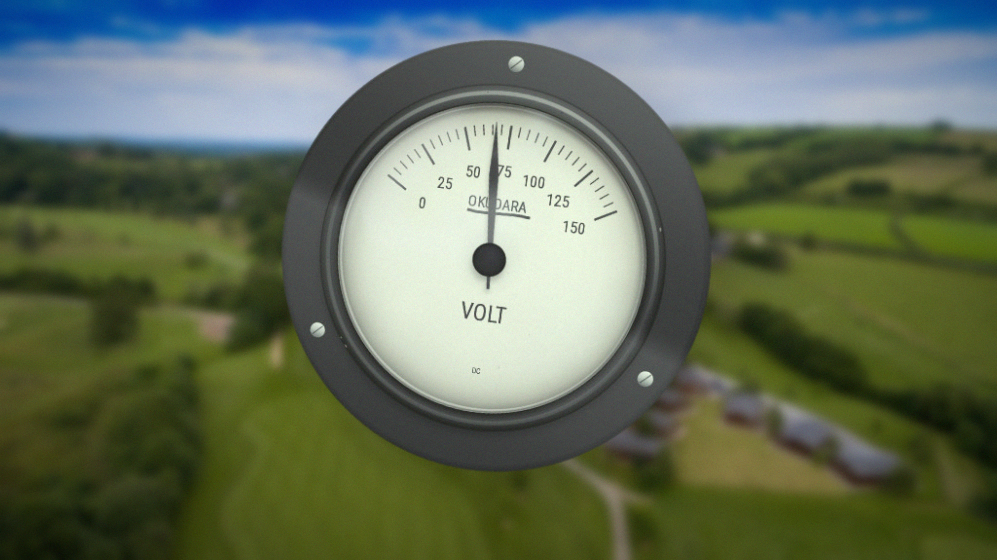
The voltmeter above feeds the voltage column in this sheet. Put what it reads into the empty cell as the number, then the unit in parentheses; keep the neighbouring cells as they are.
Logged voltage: 67.5 (V)
